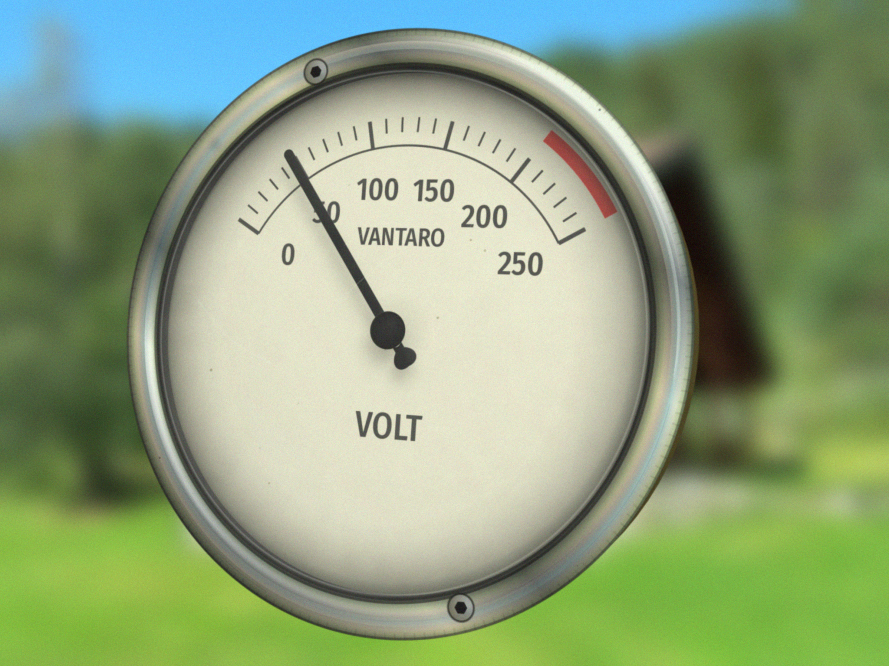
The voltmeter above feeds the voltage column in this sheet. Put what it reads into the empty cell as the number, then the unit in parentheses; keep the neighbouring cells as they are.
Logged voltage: 50 (V)
